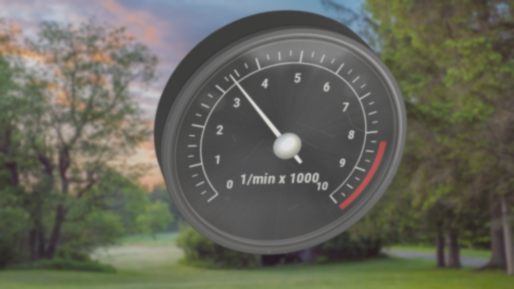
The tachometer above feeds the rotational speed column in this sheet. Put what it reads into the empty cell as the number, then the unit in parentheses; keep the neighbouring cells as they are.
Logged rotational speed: 3375 (rpm)
